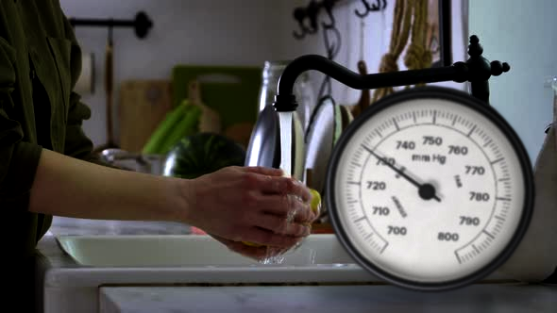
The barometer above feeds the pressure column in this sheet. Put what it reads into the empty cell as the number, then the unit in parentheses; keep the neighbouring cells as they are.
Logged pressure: 730 (mmHg)
